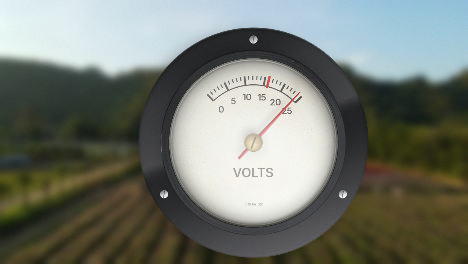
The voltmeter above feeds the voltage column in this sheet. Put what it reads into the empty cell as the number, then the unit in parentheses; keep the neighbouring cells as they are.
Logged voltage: 24 (V)
